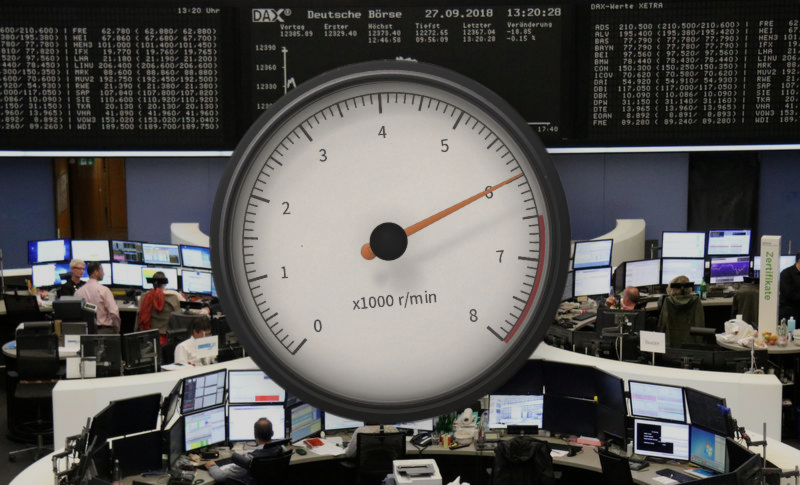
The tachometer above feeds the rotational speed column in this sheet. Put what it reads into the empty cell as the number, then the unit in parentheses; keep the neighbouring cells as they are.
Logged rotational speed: 6000 (rpm)
